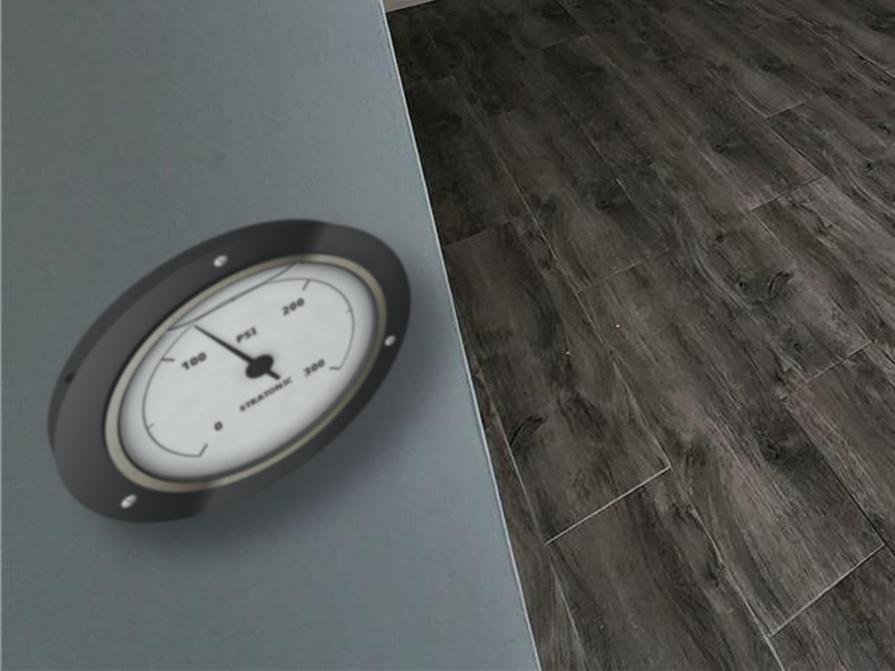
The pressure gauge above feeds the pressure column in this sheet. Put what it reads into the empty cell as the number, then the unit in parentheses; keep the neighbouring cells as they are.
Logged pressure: 125 (psi)
